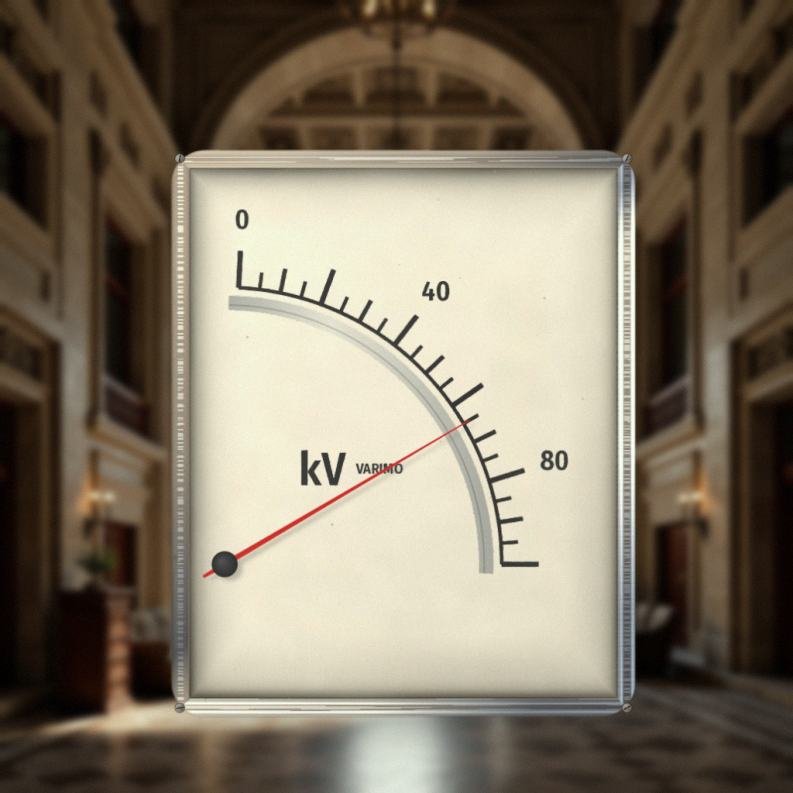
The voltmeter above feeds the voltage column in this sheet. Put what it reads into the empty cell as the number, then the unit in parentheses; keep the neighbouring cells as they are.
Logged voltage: 65 (kV)
